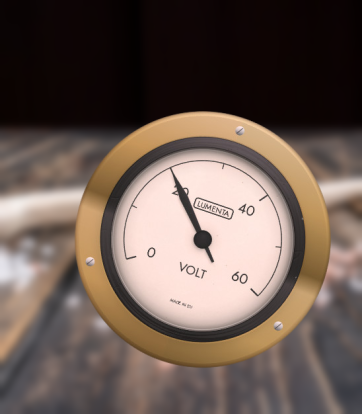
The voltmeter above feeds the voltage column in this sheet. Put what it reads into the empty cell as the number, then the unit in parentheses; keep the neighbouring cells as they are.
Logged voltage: 20 (V)
